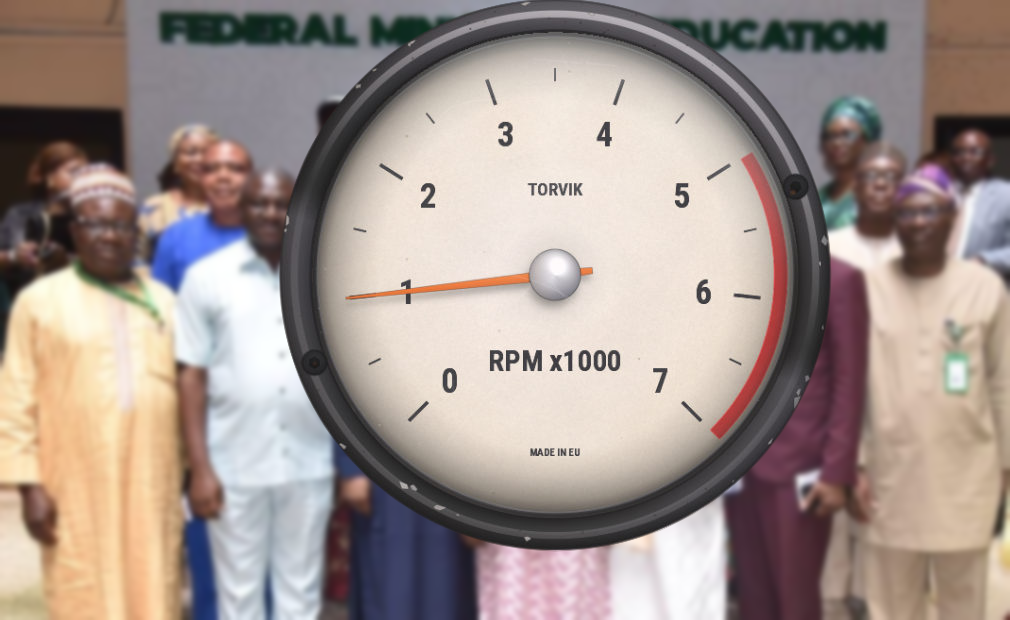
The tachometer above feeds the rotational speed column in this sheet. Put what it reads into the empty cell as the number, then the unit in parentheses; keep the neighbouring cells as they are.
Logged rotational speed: 1000 (rpm)
